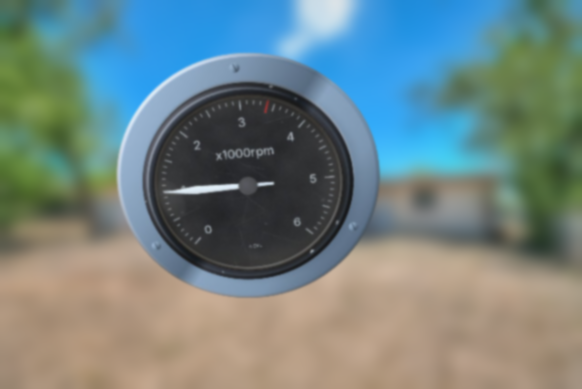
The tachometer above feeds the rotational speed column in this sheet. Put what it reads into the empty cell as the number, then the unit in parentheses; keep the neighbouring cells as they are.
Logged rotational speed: 1000 (rpm)
